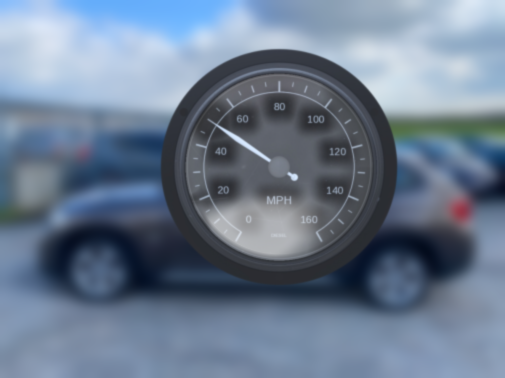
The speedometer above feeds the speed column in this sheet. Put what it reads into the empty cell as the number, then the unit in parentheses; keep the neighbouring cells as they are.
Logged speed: 50 (mph)
